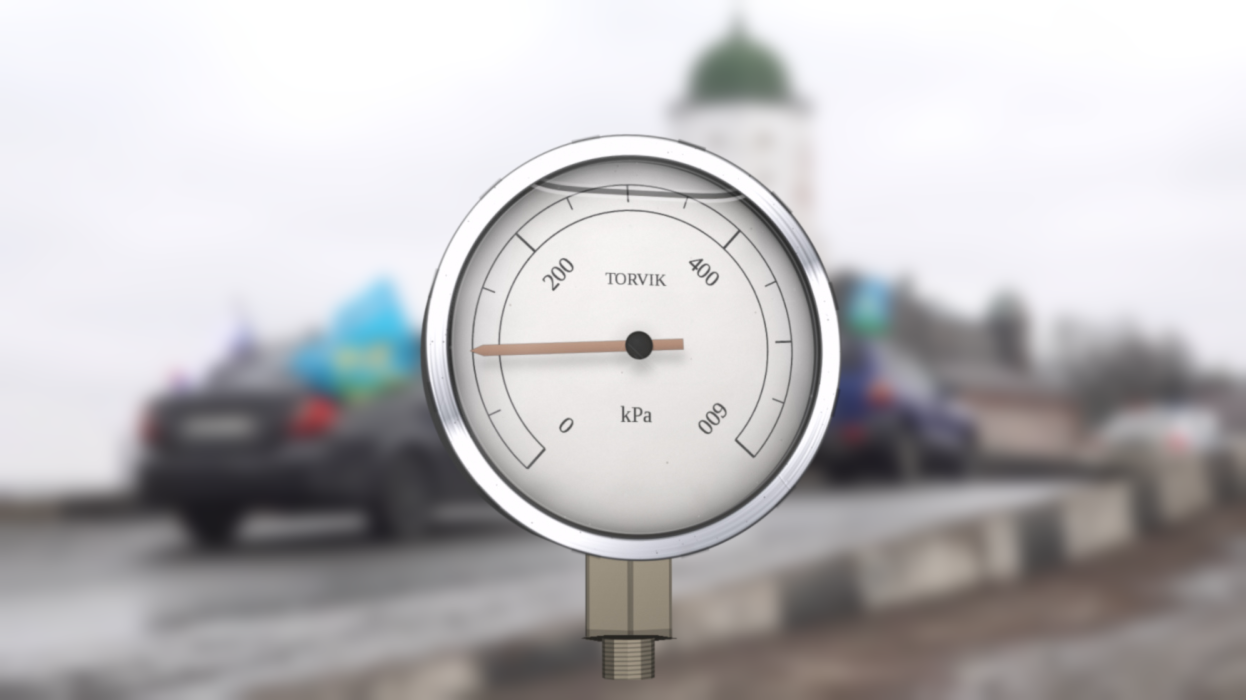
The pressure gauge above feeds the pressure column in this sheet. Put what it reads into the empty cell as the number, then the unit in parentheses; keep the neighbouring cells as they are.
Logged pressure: 100 (kPa)
